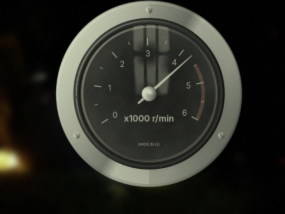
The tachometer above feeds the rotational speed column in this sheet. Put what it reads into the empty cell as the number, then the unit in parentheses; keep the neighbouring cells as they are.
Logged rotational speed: 4250 (rpm)
